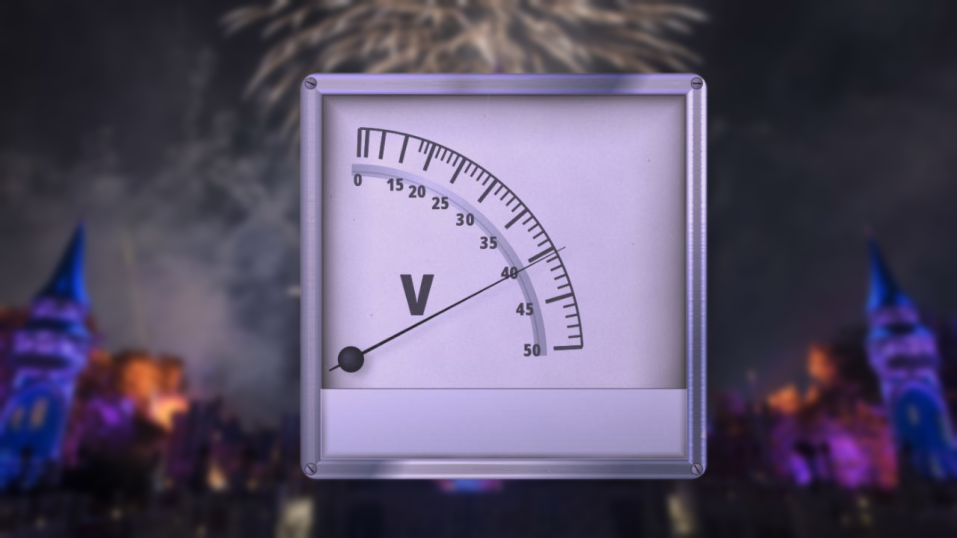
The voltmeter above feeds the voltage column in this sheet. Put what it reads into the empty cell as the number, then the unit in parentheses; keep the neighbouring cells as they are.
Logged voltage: 40.5 (V)
